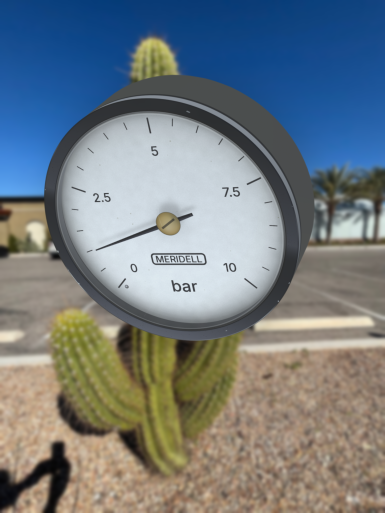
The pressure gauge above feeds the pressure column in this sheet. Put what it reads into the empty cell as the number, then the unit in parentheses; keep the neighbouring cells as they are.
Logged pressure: 1 (bar)
